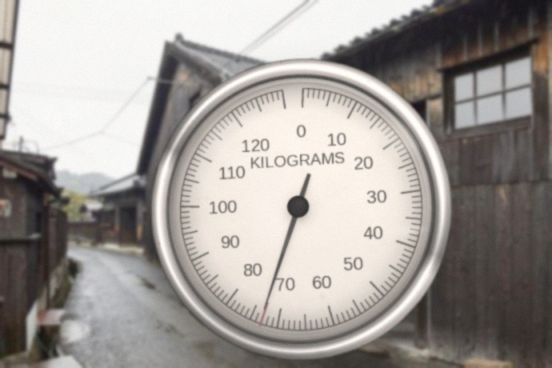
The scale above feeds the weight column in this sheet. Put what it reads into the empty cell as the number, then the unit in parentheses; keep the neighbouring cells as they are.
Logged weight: 73 (kg)
